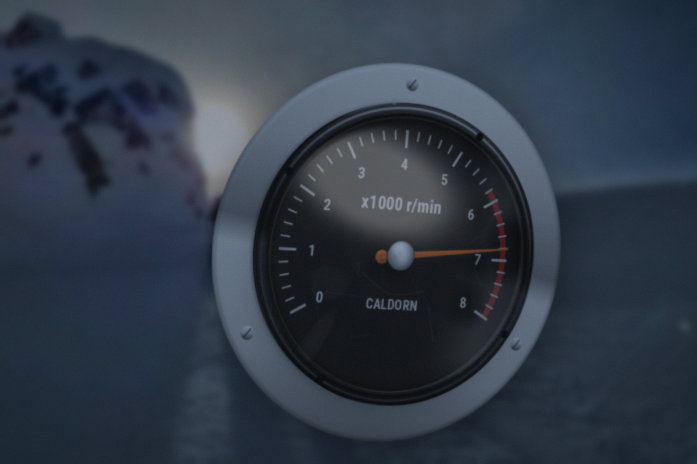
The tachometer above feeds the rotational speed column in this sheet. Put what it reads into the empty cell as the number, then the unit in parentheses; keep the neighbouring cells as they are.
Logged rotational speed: 6800 (rpm)
